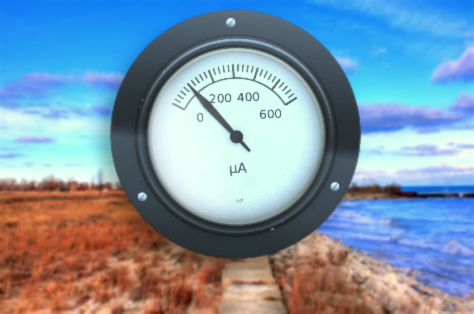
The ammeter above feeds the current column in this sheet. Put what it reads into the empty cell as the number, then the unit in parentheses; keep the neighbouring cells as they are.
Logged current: 100 (µA)
